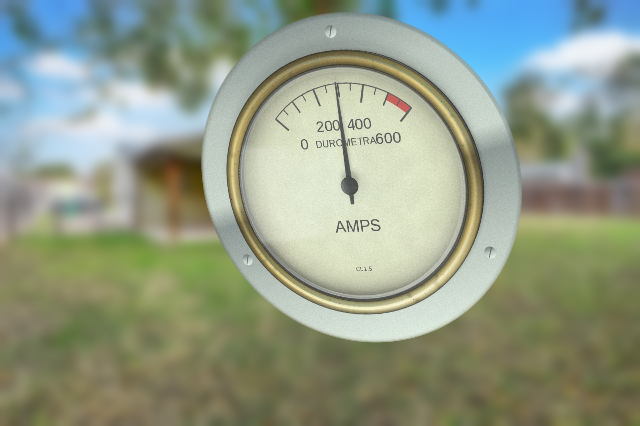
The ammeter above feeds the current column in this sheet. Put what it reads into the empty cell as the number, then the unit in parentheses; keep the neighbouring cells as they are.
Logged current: 300 (A)
